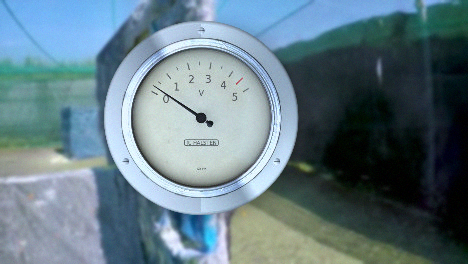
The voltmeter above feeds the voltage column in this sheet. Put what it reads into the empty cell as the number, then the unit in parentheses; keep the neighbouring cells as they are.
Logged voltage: 0.25 (V)
